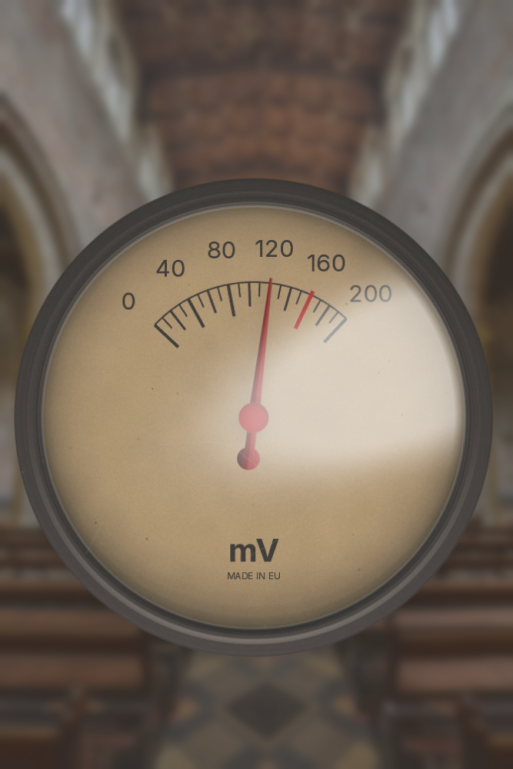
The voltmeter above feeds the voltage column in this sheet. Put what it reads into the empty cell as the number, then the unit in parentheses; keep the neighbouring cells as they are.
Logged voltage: 120 (mV)
